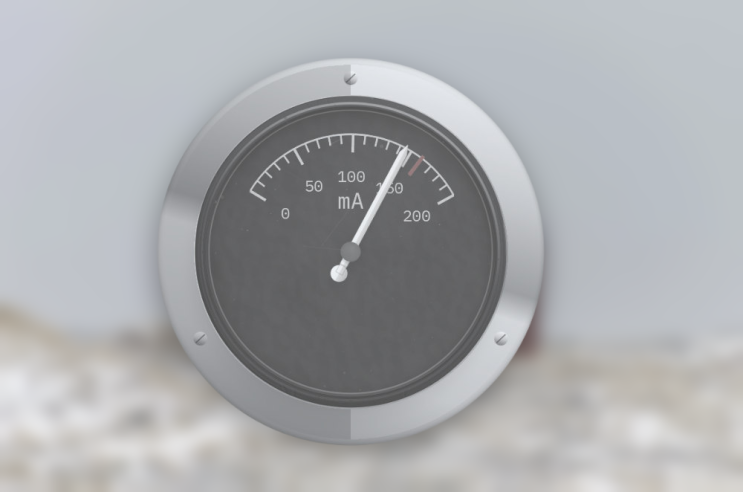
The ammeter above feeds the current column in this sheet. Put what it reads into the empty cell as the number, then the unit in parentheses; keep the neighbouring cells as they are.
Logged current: 145 (mA)
